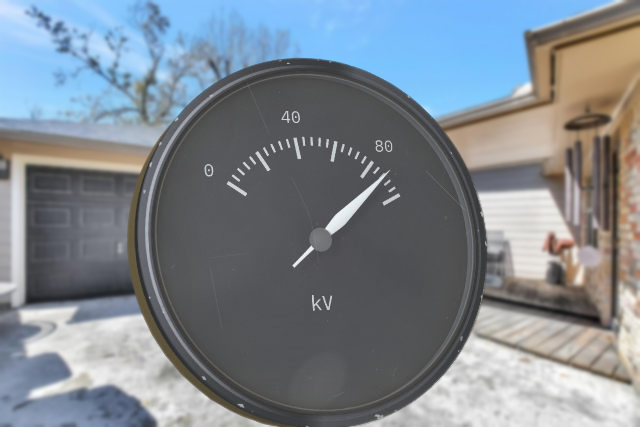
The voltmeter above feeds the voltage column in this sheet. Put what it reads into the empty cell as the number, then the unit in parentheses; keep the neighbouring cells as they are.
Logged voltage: 88 (kV)
